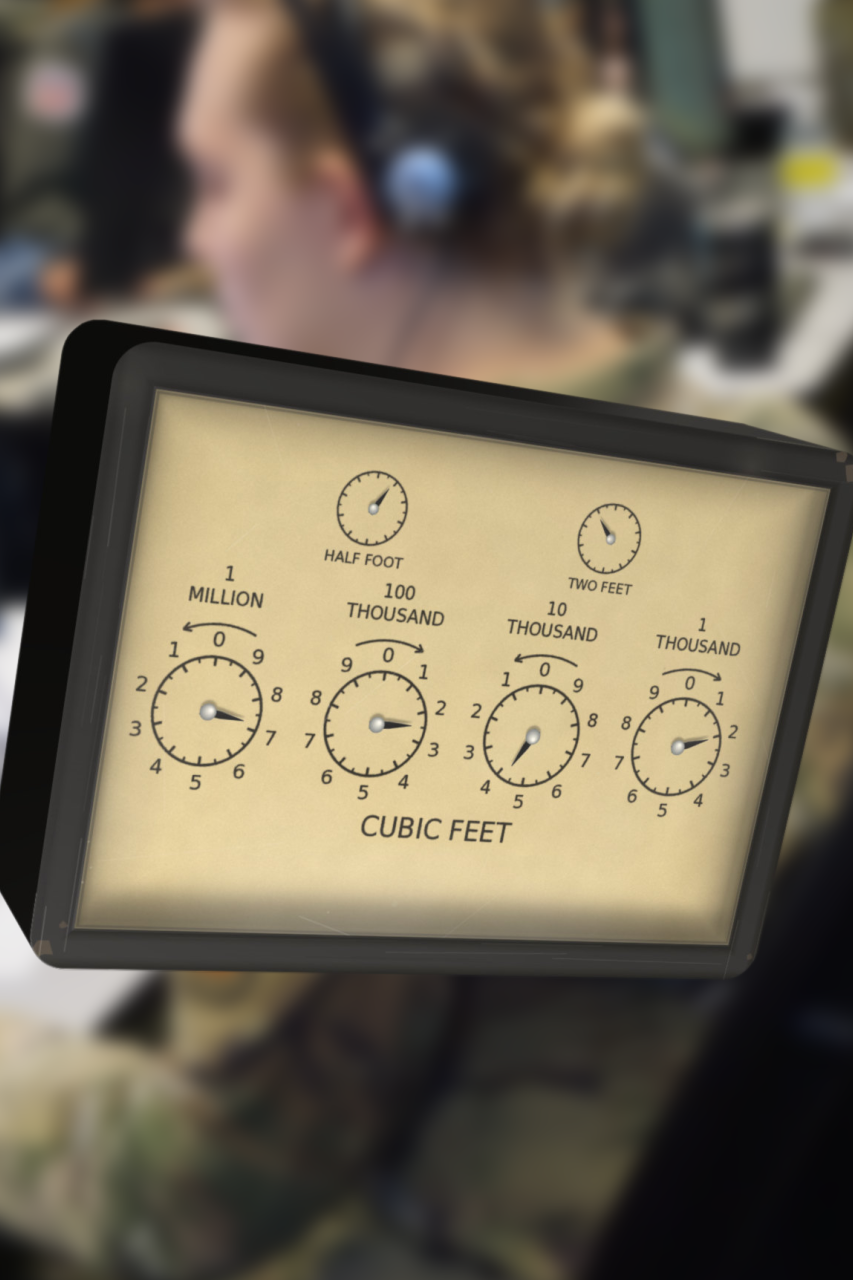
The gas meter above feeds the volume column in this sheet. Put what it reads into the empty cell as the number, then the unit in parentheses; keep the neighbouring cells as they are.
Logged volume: 724200 (ft³)
